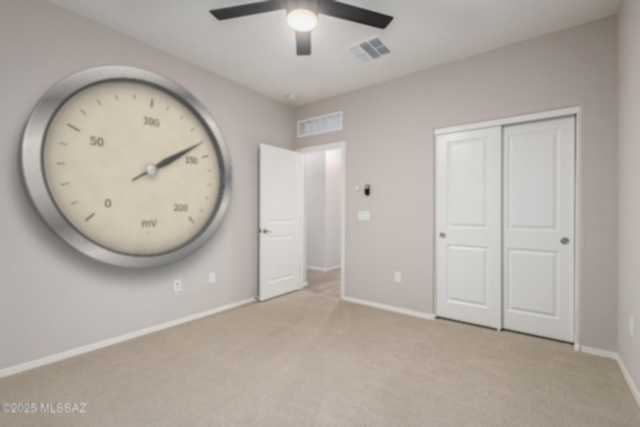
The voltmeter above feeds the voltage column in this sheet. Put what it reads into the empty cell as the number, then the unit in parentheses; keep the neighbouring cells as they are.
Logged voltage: 140 (mV)
